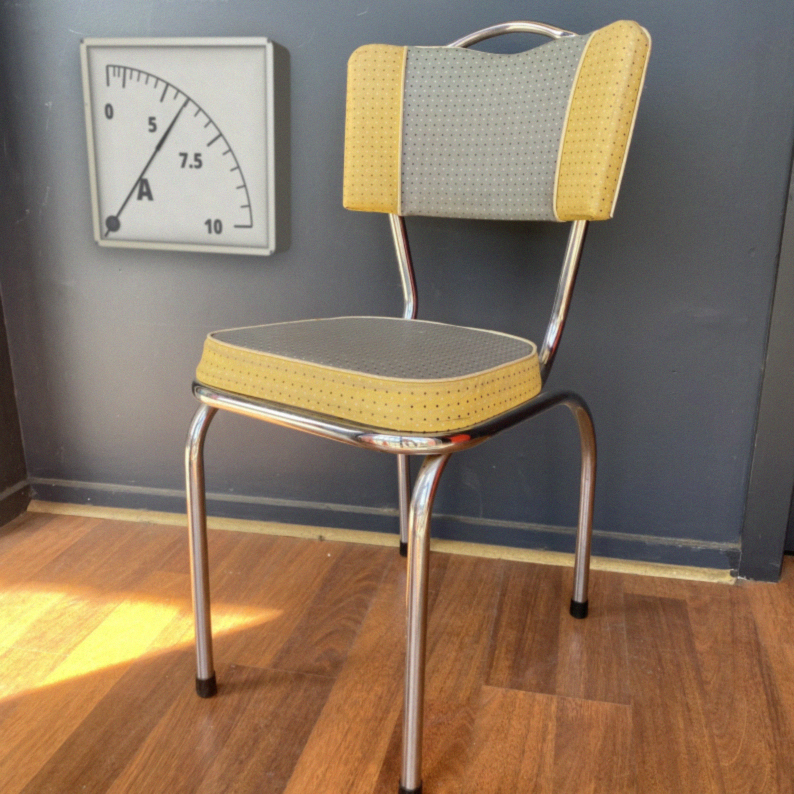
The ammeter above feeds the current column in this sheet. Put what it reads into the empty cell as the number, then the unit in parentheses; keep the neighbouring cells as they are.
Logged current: 6 (A)
